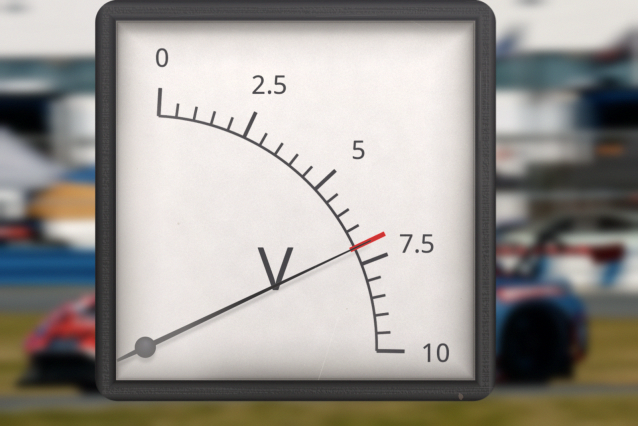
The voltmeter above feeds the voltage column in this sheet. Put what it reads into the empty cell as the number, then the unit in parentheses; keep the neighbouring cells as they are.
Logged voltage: 7 (V)
